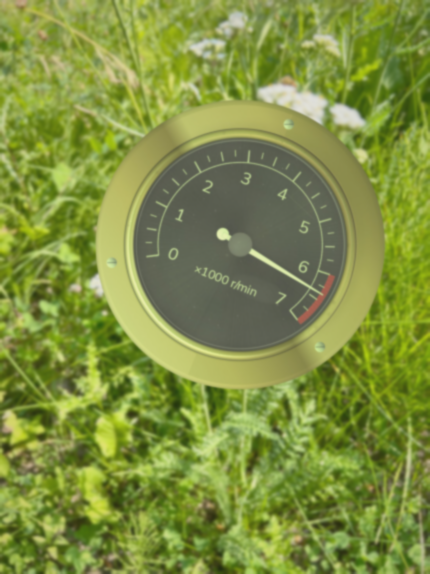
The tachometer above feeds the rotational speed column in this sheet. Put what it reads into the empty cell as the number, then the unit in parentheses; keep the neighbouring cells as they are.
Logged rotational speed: 6375 (rpm)
